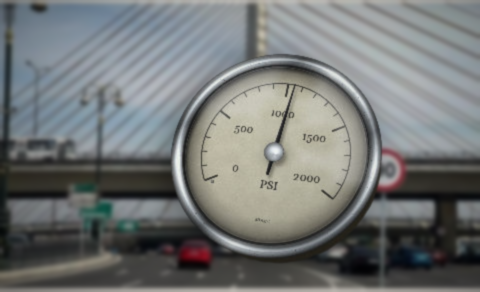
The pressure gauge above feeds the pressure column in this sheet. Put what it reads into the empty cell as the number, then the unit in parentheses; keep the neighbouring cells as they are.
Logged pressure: 1050 (psi)
